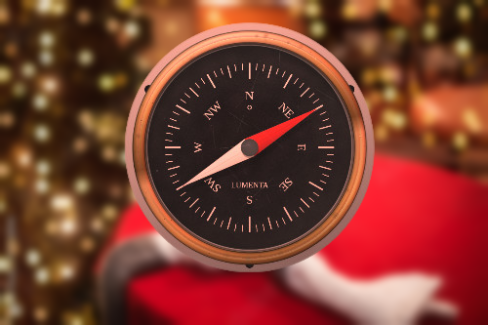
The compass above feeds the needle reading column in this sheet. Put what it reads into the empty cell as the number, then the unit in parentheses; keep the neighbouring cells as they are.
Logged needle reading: 60 (°)
